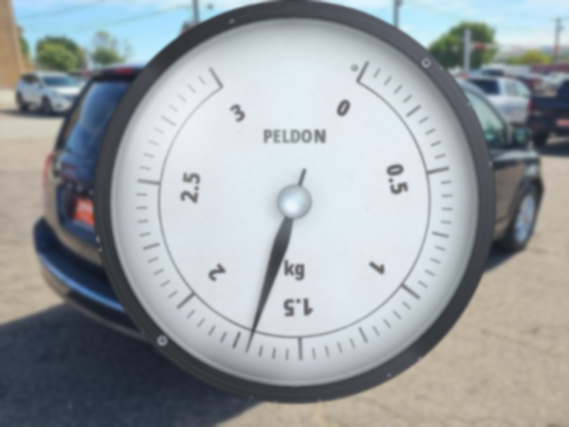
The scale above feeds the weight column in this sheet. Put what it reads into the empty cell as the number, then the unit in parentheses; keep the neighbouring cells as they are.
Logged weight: 1.7 (kg)
